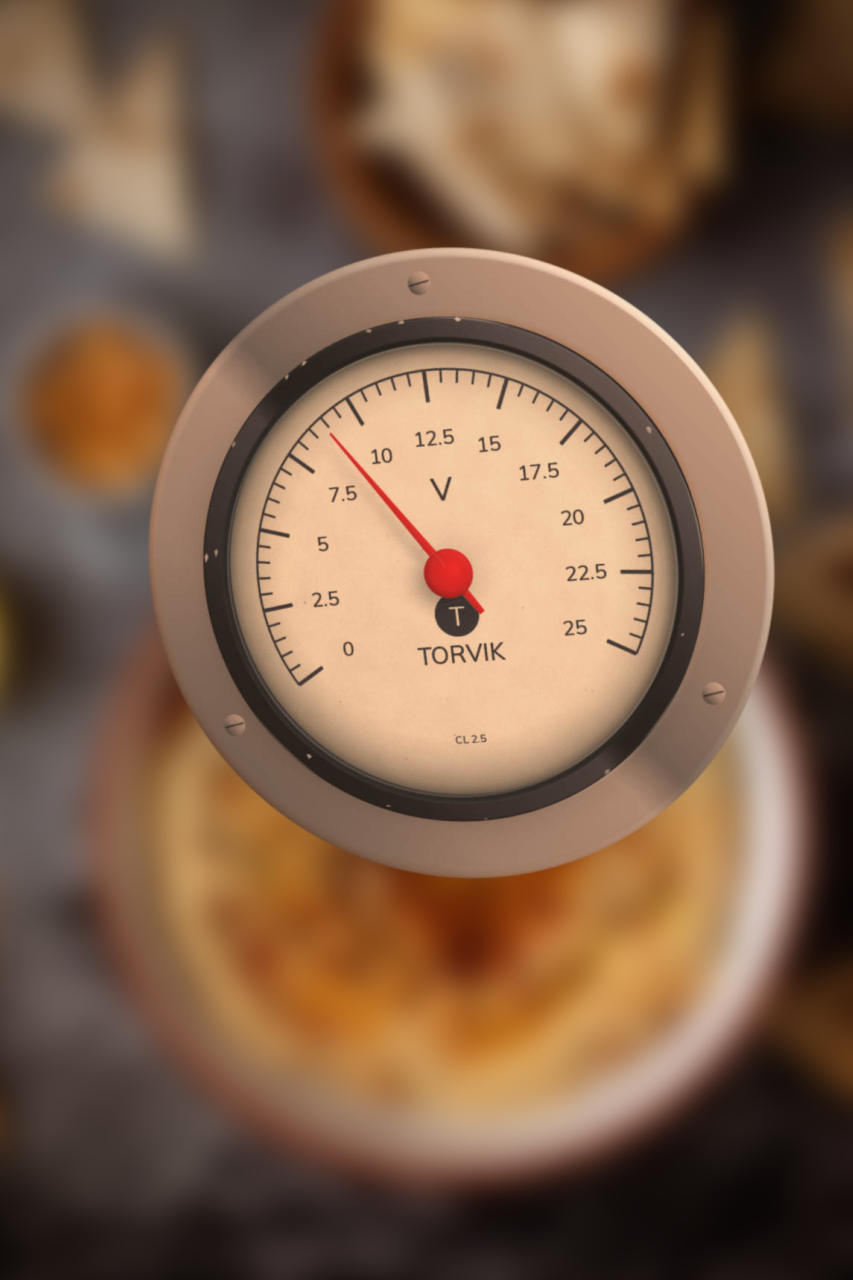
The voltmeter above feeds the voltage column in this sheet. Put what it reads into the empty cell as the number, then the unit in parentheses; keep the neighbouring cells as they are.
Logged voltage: 9 (V)
